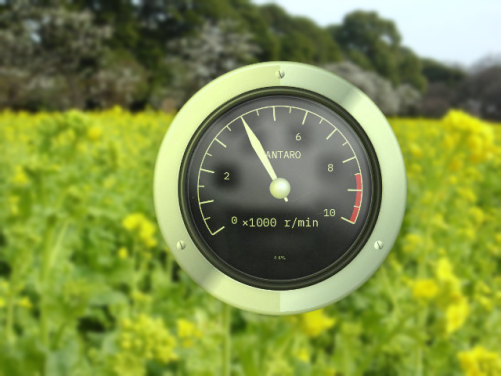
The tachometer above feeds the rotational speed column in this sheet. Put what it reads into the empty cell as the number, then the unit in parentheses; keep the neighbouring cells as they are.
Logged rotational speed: 4000 (rpm)
